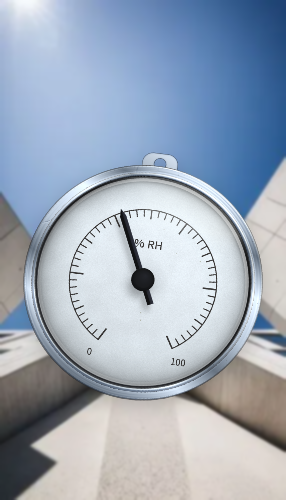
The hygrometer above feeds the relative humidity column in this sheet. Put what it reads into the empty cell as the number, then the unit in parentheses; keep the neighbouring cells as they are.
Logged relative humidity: 42 (%)
